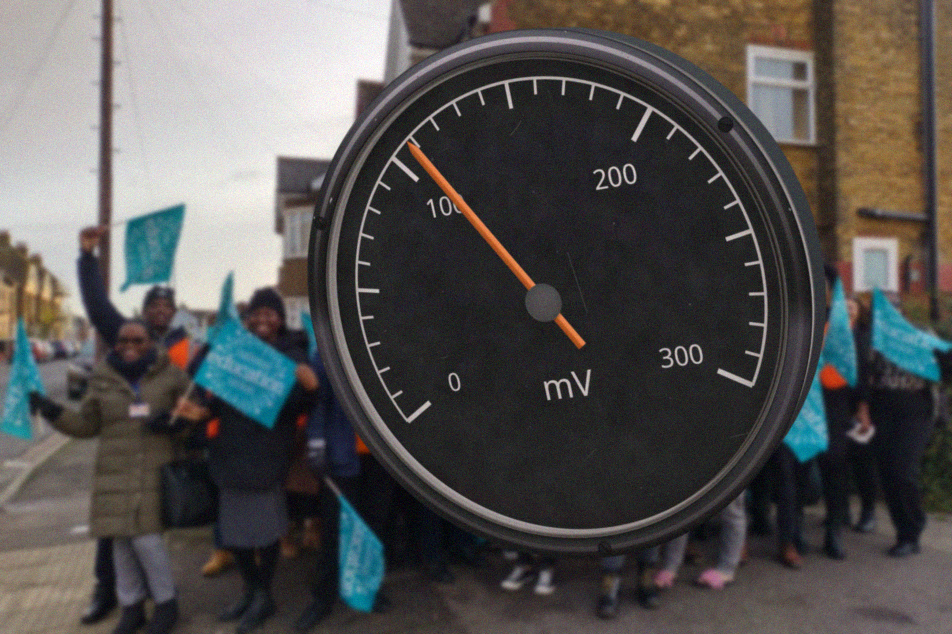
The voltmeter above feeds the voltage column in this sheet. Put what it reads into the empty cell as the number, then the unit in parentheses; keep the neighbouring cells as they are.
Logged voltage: 110 (mV)
